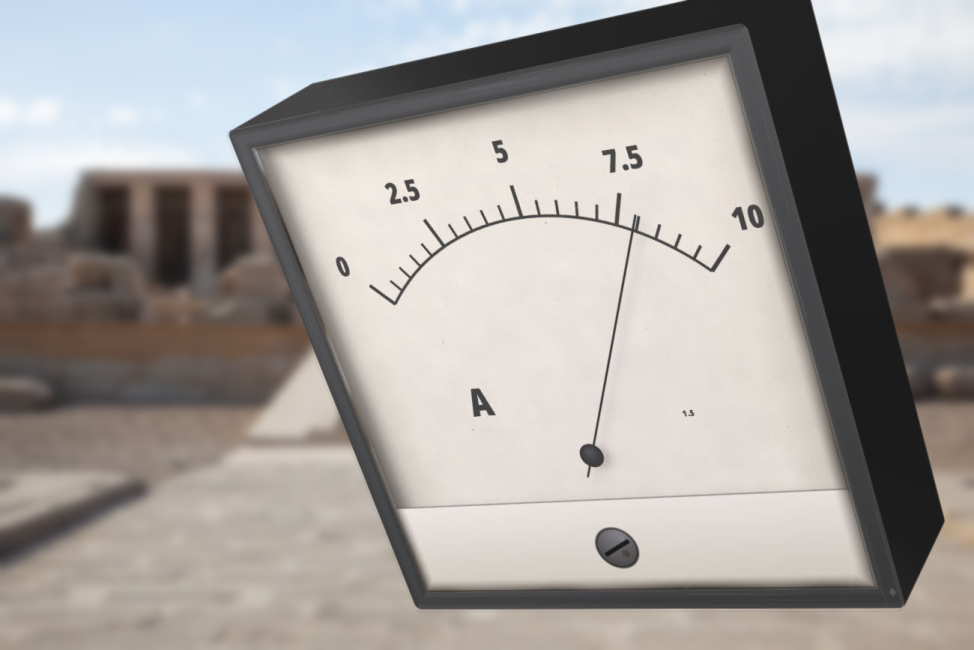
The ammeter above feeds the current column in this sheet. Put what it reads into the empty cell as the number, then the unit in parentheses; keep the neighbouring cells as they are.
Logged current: 8 (A)
